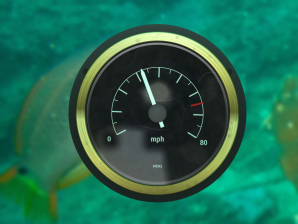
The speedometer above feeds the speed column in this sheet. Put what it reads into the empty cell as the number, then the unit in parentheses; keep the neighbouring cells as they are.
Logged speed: 32.5 (mph)
